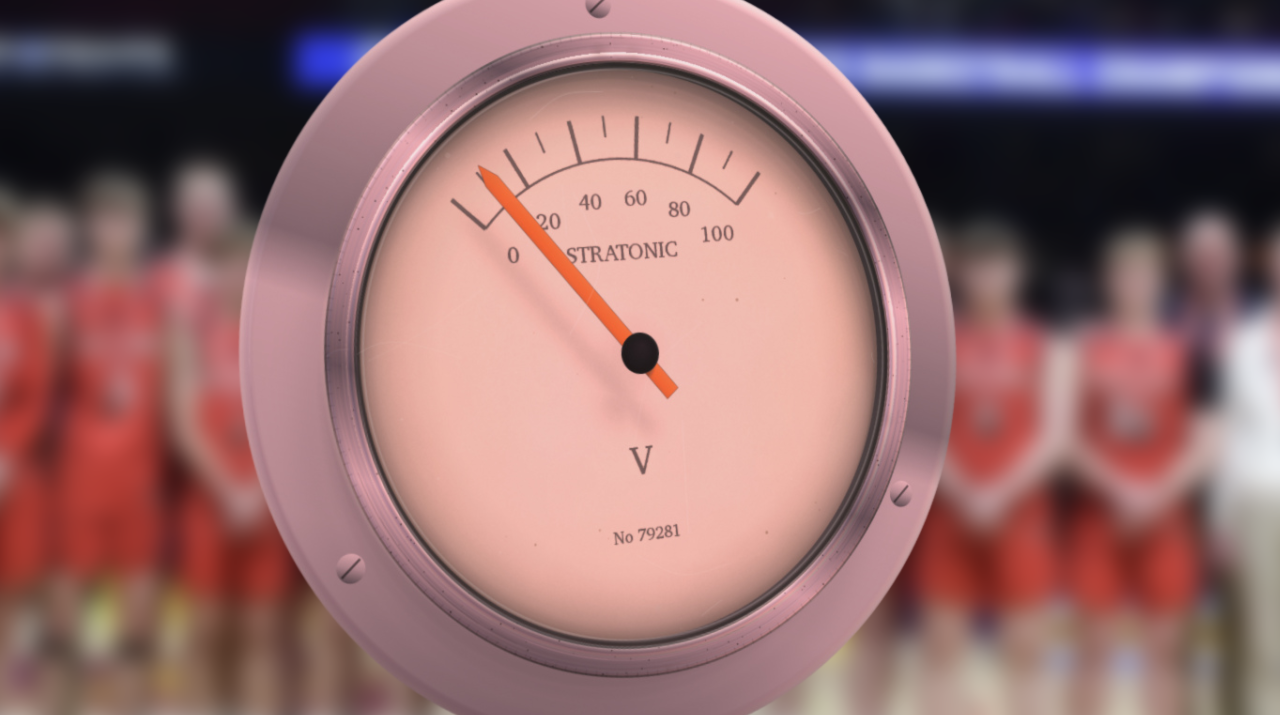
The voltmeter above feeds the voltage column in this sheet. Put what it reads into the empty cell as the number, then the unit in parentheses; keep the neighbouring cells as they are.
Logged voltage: 10 (V)
